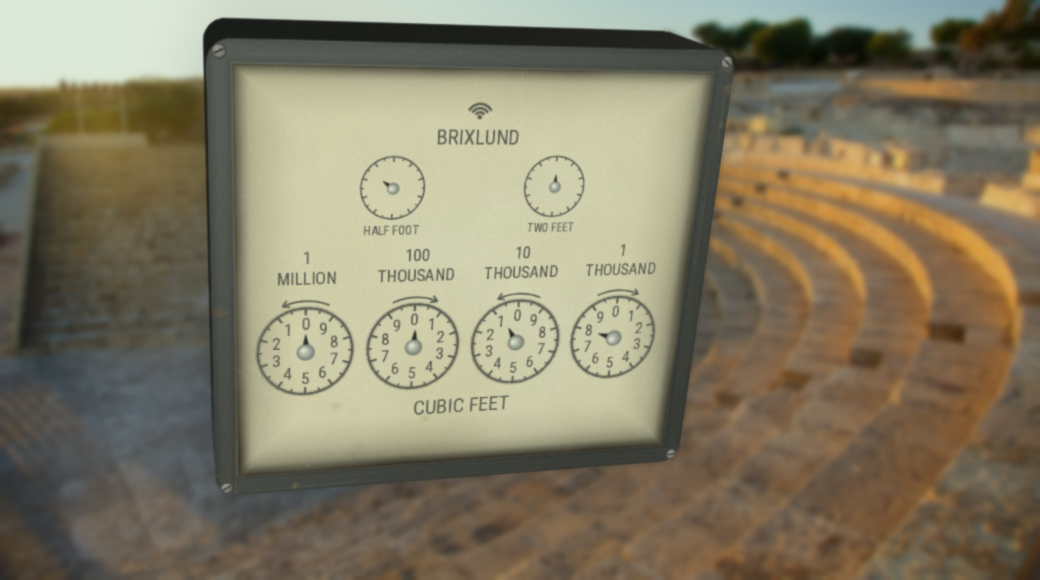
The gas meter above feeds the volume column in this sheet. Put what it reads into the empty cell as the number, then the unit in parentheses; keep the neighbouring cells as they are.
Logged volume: 800 (ft³)
